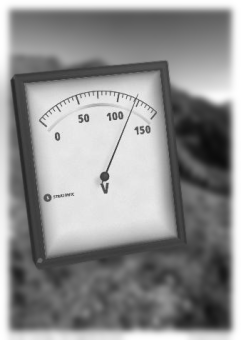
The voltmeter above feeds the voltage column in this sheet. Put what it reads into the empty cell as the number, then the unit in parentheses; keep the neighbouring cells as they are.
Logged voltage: 120 (V)
